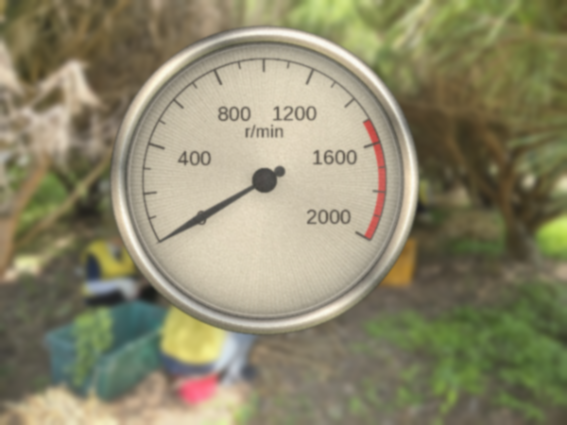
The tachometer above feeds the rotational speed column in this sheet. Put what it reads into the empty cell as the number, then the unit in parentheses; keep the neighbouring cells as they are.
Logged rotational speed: 0 (rpm)
